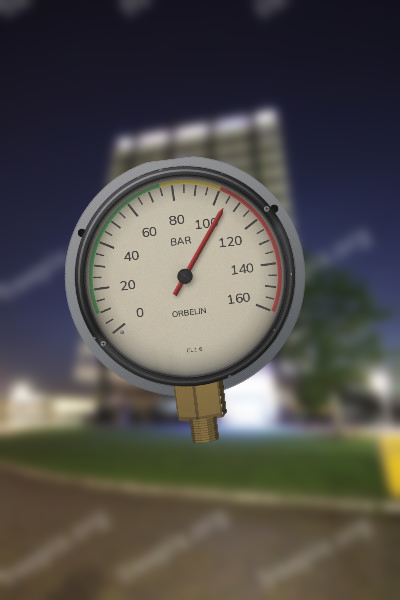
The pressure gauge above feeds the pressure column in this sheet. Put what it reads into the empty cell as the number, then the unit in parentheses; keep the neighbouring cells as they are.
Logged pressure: 105 (bar)
